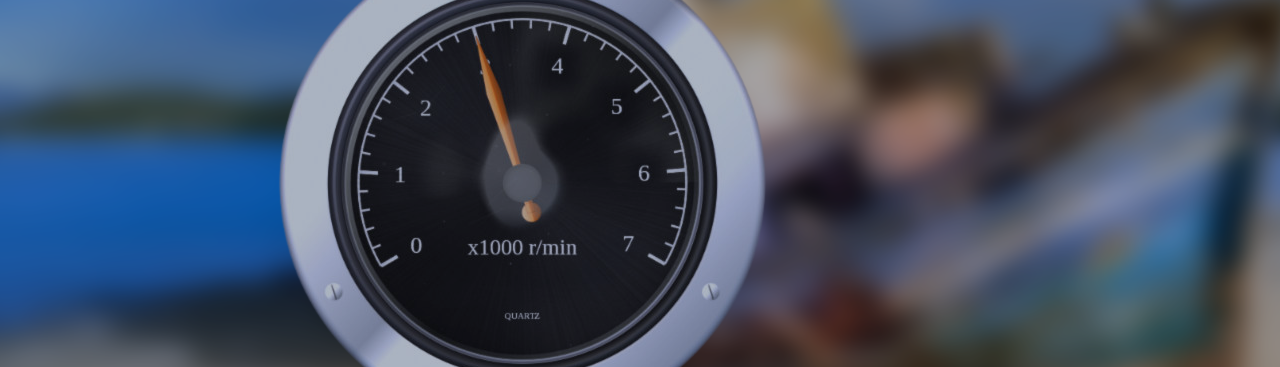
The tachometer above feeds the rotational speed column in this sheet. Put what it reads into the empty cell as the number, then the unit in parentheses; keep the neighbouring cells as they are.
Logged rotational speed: 3000 (rpm)
